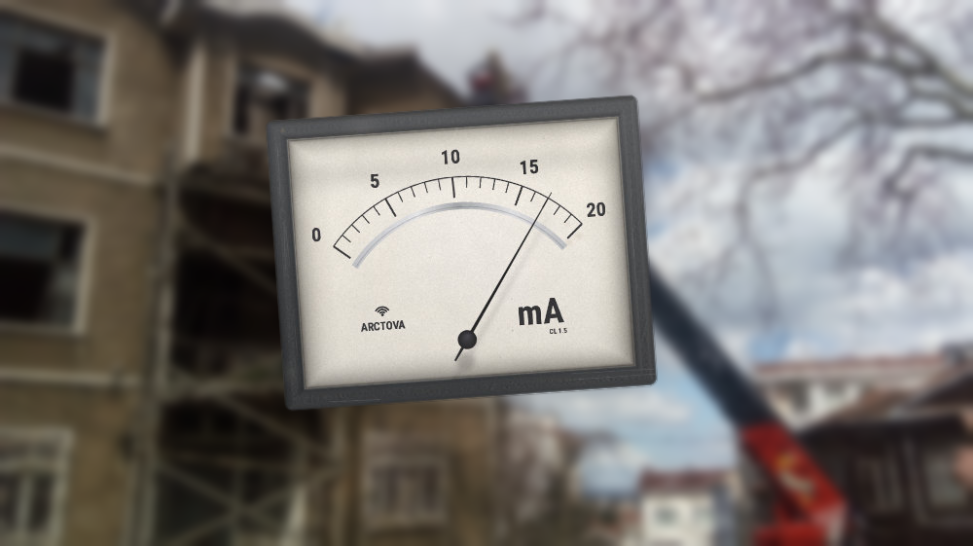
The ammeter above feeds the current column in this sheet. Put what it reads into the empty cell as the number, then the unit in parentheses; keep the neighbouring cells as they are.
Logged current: 17 (mA)
